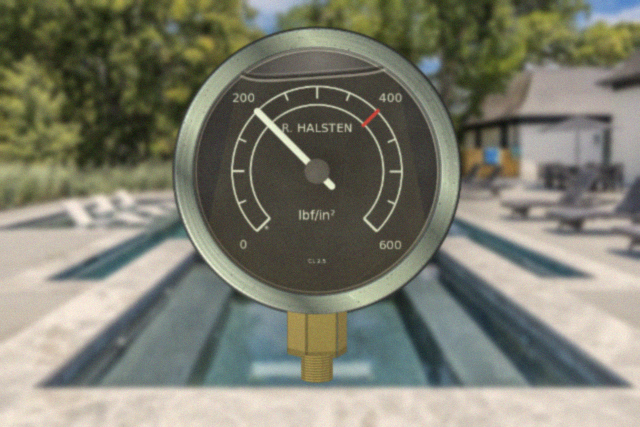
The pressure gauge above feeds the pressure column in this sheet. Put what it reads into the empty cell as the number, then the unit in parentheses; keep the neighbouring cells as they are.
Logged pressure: 200 (psi)
